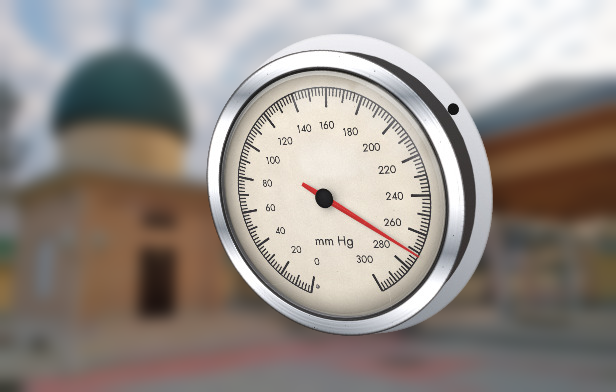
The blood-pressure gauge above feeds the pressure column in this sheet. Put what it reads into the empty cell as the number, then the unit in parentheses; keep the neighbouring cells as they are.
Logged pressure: 270 (mmHg)
